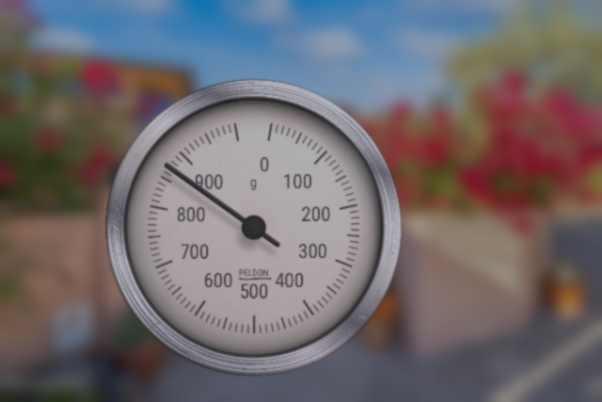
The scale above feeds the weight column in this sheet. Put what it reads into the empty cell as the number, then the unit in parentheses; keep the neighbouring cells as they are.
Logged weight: 870 (g)
